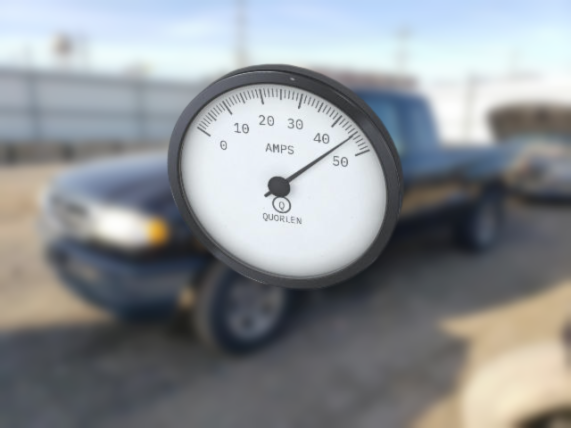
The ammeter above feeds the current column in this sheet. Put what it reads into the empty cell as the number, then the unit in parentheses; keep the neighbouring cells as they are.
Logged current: 45 (A)
